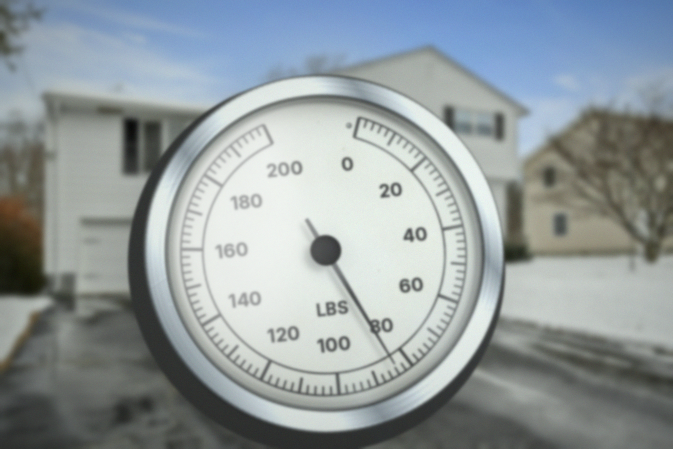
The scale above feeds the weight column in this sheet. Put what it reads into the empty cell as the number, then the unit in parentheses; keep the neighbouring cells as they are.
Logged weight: 84 (lb)
